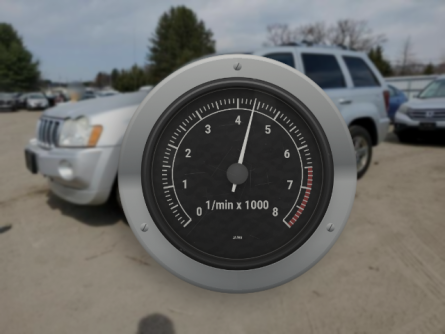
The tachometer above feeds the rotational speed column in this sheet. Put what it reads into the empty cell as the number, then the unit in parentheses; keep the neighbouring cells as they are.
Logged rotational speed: 4400 (rpm)
